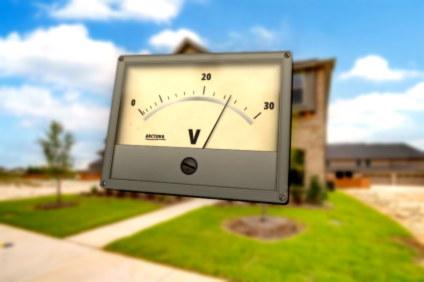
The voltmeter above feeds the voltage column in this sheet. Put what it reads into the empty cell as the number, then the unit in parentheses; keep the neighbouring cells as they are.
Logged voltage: 25 (V)
